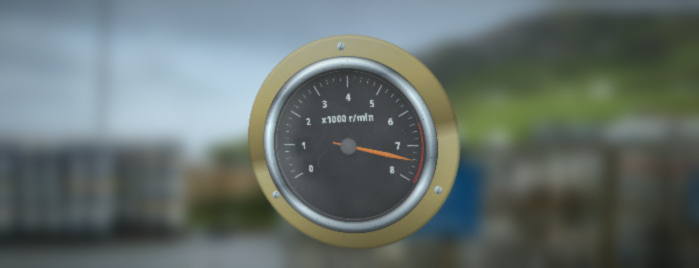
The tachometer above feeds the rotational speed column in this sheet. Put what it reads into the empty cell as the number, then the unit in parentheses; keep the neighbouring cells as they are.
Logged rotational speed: 7400 (rpm)
